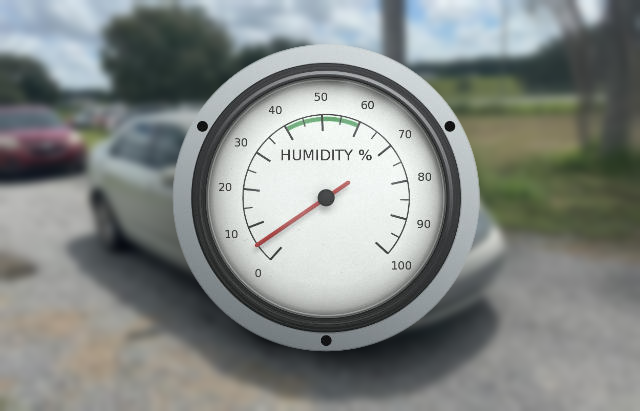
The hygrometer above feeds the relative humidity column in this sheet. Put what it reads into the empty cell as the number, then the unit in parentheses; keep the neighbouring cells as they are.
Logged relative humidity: 5 (%)
